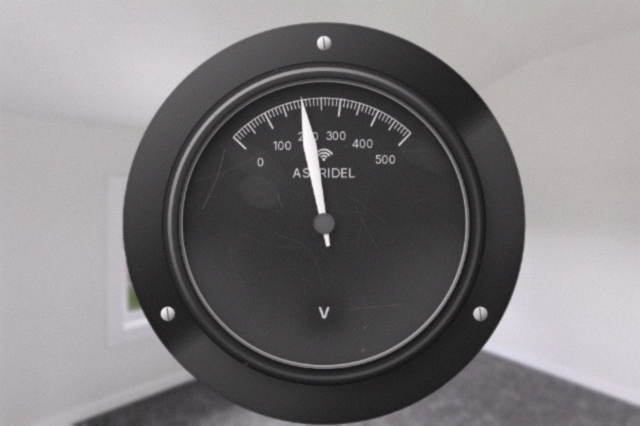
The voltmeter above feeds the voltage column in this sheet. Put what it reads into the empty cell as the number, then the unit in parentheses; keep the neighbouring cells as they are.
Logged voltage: 200 (V)
